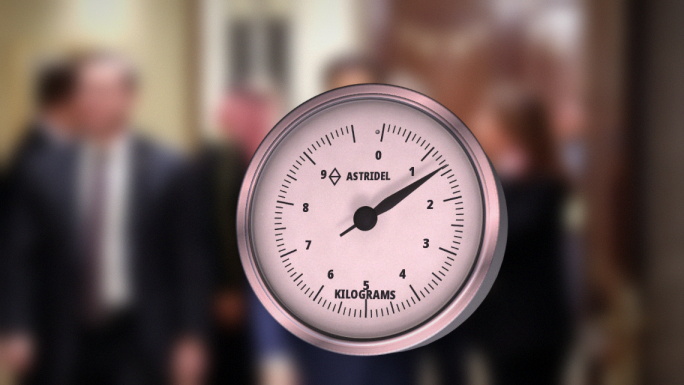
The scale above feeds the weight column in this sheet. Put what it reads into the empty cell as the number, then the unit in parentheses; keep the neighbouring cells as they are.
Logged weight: 1.4 (kg)
